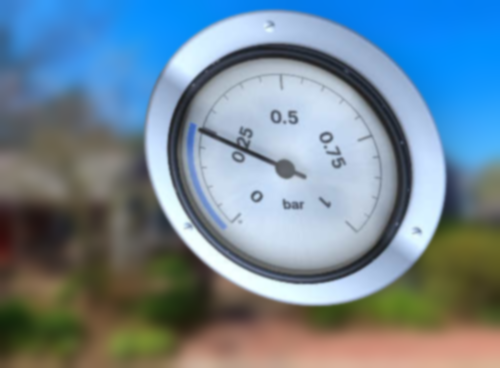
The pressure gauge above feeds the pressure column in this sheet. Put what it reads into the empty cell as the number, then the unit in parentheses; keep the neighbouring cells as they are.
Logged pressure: 0.25 (bar)
